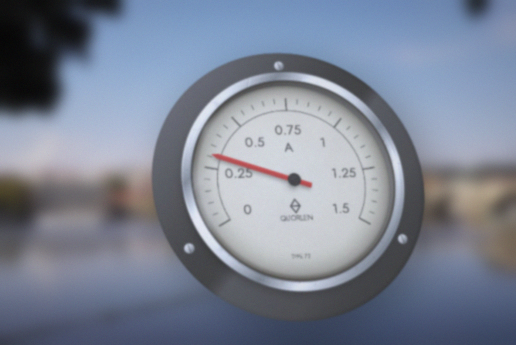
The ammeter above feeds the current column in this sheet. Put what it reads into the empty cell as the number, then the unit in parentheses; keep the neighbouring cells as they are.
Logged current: 0.3 (A)
